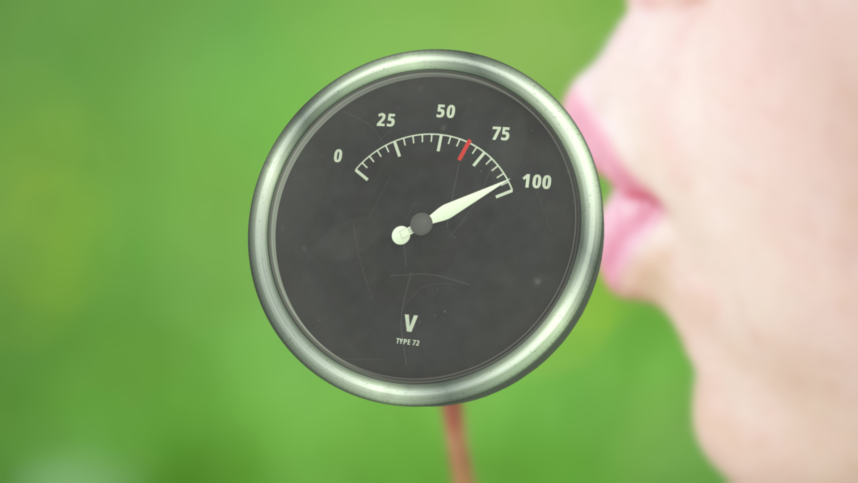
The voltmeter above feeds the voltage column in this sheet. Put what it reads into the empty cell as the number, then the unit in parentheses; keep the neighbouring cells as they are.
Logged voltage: 95 (V)
